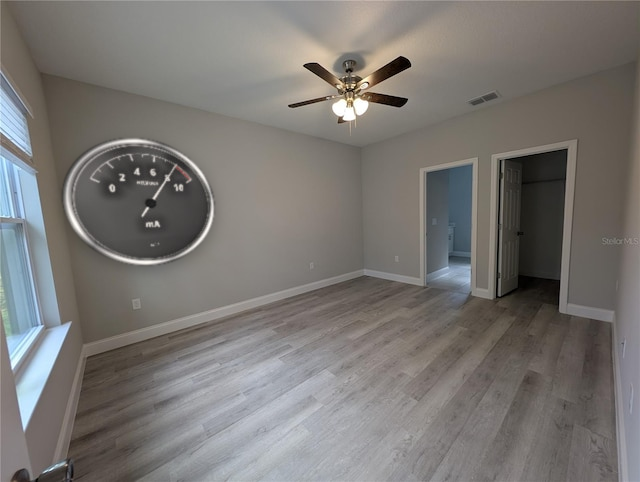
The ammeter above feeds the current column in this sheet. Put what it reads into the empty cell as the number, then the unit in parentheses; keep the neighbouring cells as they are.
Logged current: 8 (mA)
